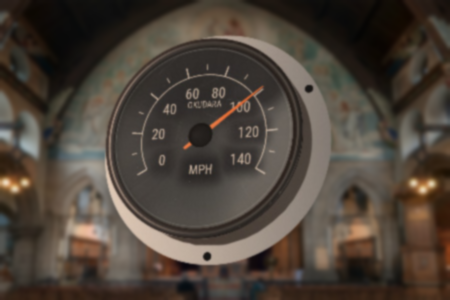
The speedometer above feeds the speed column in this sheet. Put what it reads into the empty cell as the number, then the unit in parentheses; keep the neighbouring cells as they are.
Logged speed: 100 (mph)
